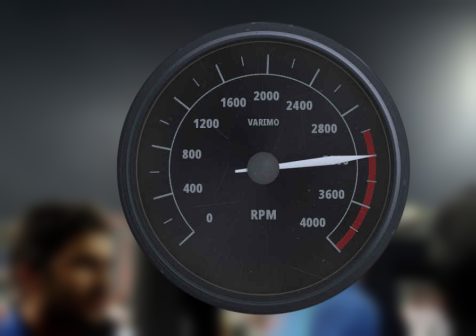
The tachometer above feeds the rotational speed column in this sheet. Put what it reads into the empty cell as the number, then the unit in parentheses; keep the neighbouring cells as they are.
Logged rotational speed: 3200 (rpm)
